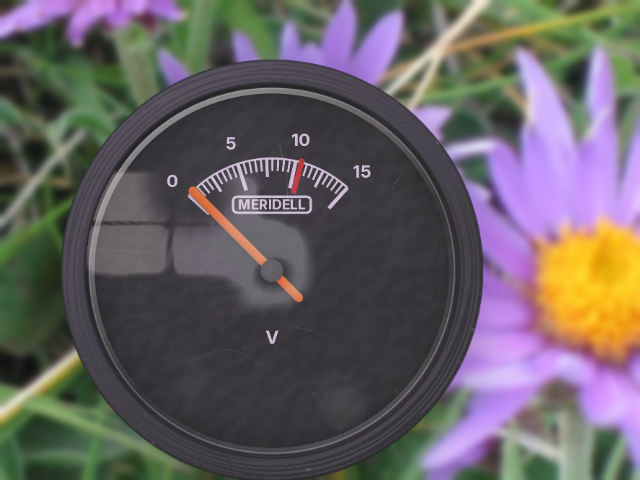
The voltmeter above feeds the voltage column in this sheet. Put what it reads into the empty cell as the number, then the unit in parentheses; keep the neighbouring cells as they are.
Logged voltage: 0.5 (V)
